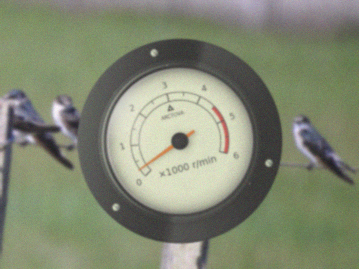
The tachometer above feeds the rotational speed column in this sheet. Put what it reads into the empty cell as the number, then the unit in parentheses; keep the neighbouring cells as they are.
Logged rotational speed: 250 (rpm)
